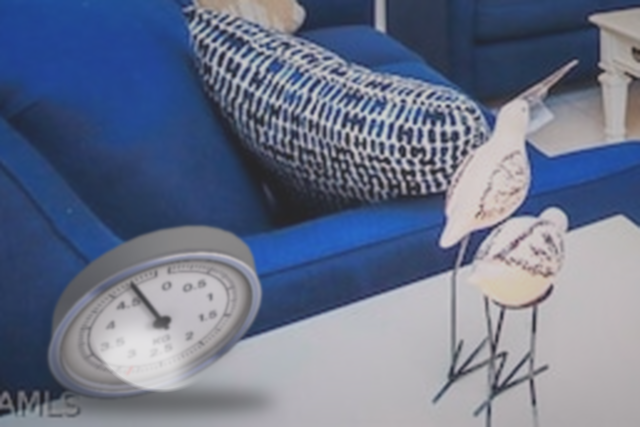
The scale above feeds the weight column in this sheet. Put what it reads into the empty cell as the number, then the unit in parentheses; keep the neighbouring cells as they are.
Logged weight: 4.75 (kg)
